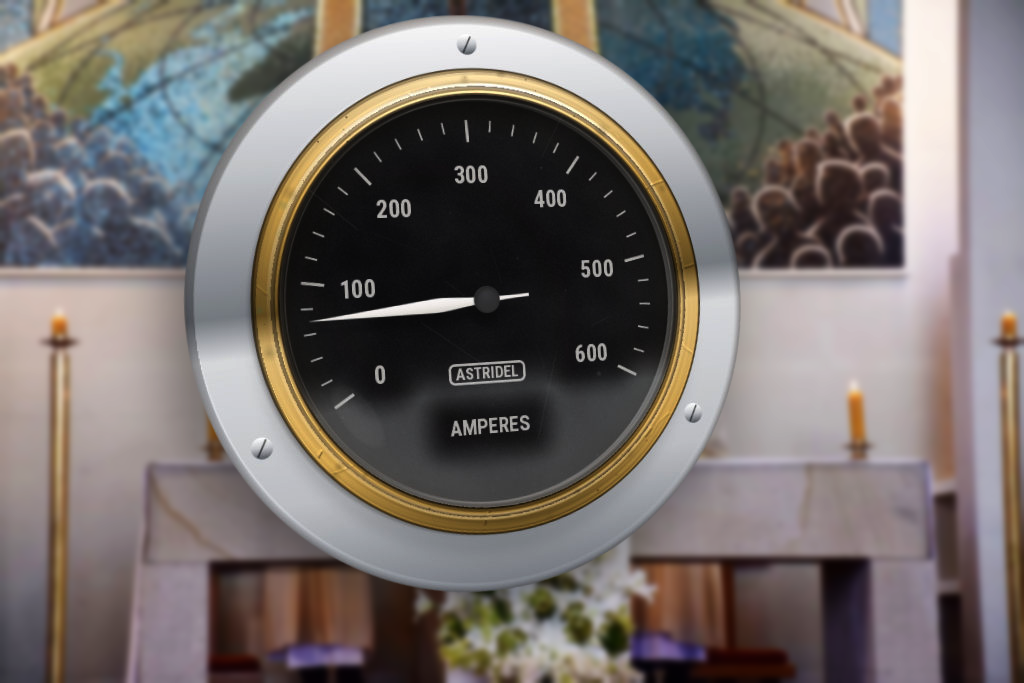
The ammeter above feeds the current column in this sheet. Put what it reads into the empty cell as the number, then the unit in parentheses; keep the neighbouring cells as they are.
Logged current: 70 (A)
